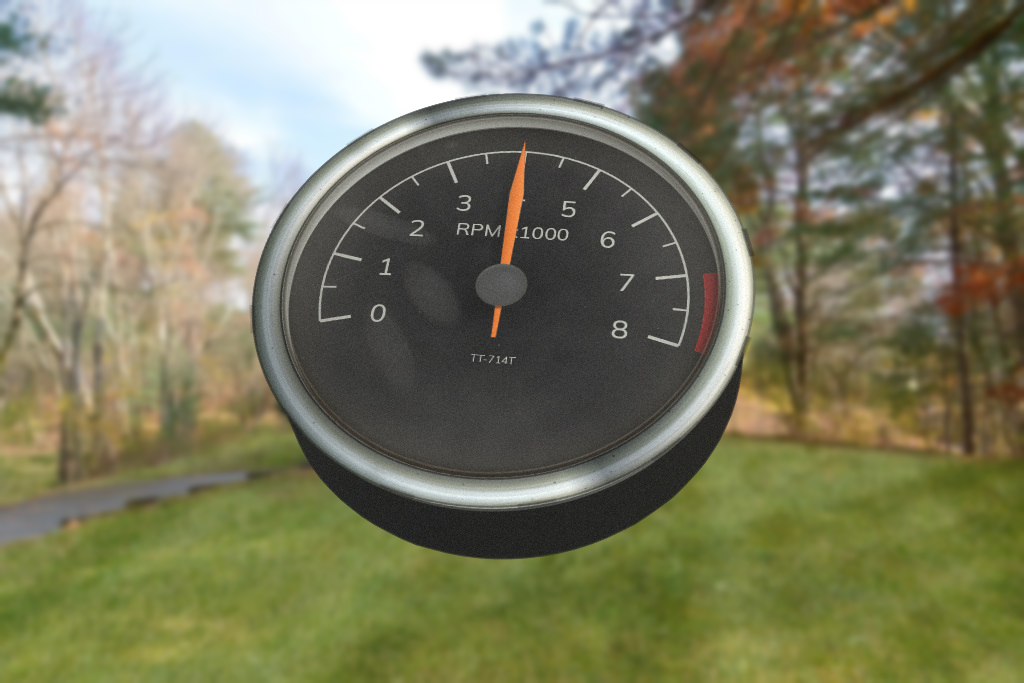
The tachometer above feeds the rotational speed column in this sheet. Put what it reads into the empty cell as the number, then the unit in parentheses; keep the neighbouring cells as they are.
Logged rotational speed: 4000 (rpm)
